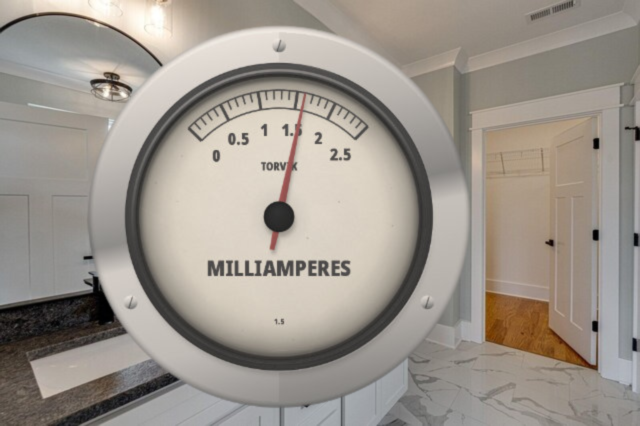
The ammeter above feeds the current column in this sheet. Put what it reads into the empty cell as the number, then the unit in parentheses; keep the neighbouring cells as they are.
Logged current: 1.6 (mA)
